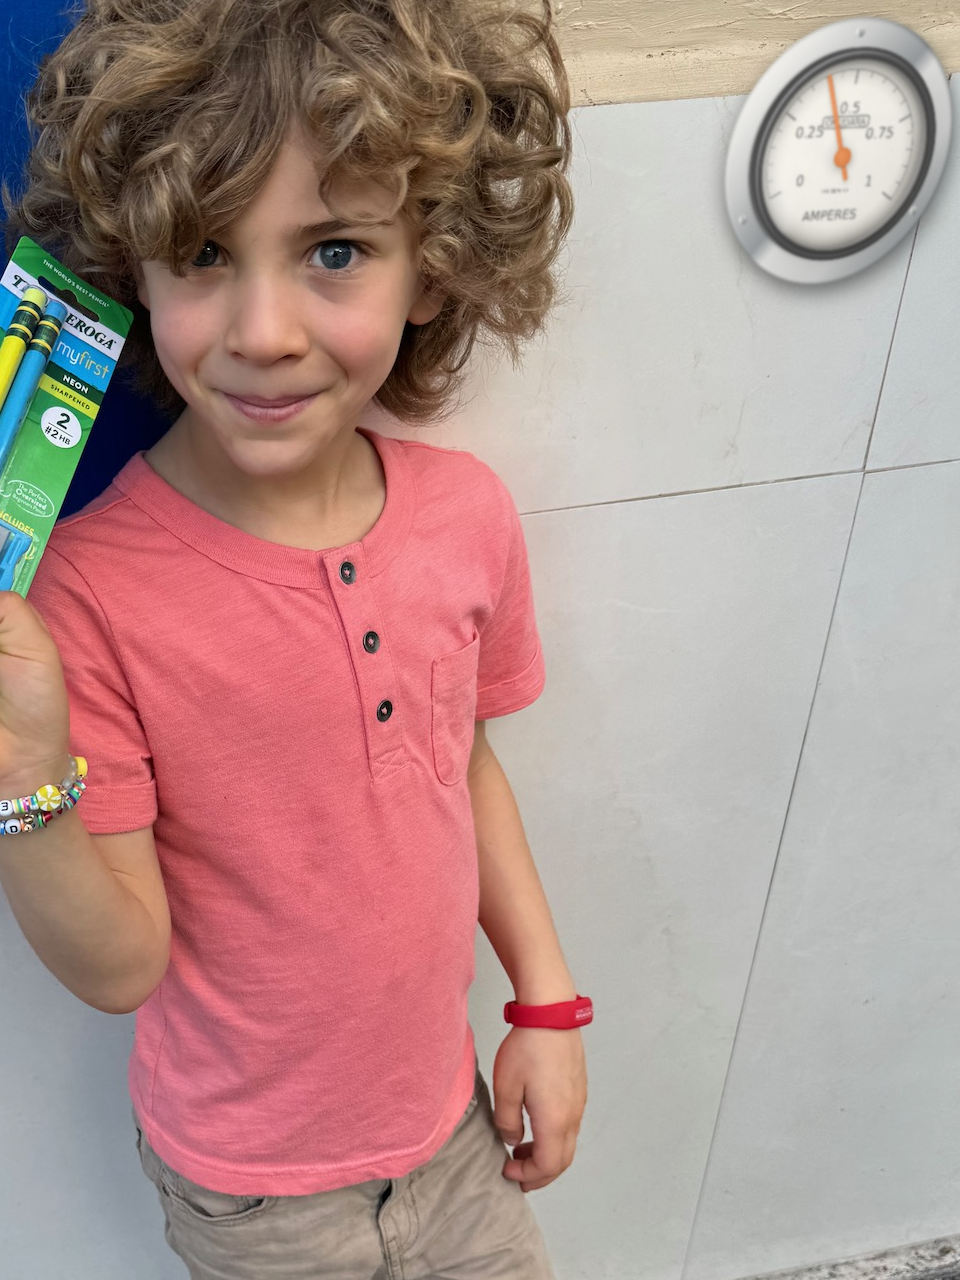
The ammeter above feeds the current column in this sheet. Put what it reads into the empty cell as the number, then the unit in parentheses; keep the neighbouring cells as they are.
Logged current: 0.4 (A)
